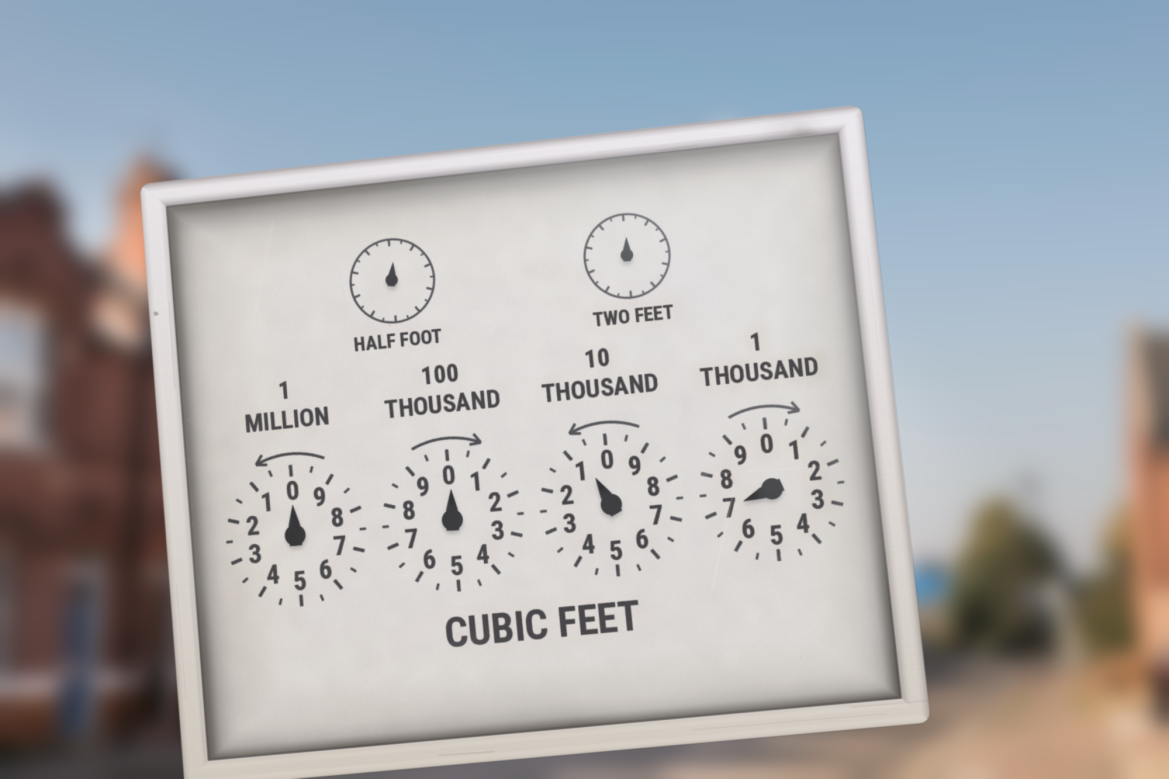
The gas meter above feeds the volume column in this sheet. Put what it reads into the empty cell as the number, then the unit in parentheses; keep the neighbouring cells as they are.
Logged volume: 700 (ft³)
